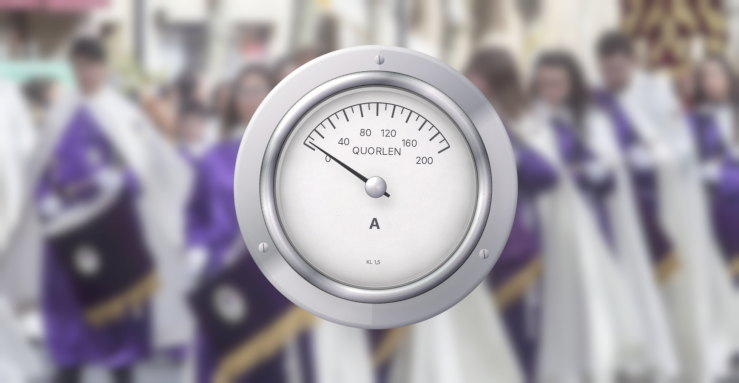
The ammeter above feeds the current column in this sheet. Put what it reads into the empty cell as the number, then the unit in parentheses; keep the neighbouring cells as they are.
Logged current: 5 (A)
